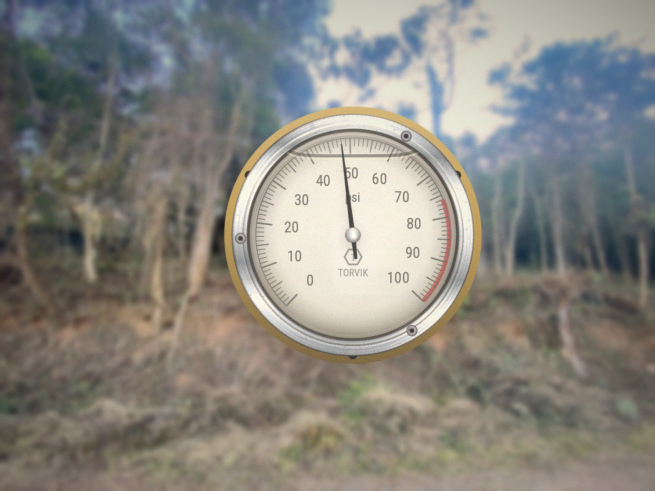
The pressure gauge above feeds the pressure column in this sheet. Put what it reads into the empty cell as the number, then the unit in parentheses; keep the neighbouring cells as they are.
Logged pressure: 48 (psi)
